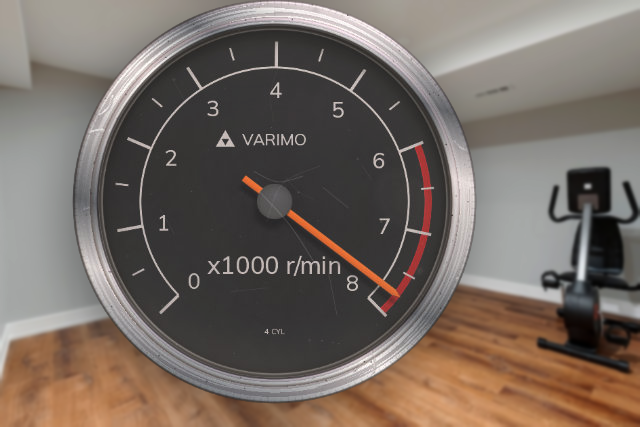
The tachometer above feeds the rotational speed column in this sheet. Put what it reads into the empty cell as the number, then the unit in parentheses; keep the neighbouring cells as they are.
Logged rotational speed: 7750 (rpm)
